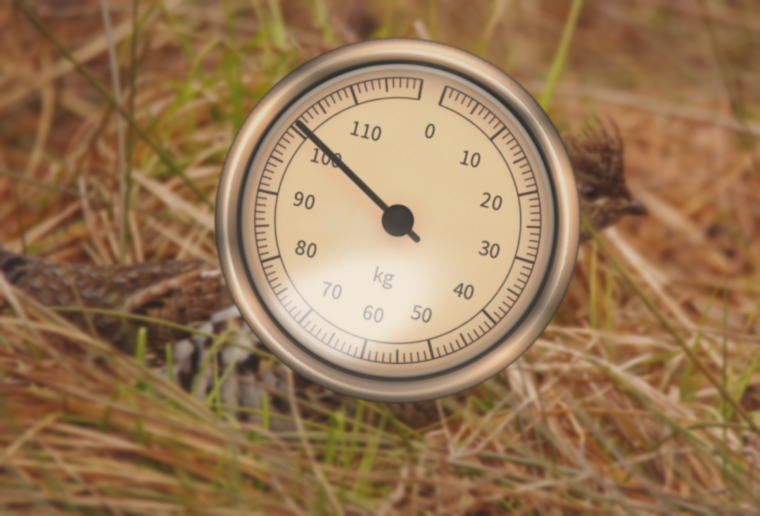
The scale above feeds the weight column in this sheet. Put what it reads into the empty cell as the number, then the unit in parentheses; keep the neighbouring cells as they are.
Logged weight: 101 (kg)
